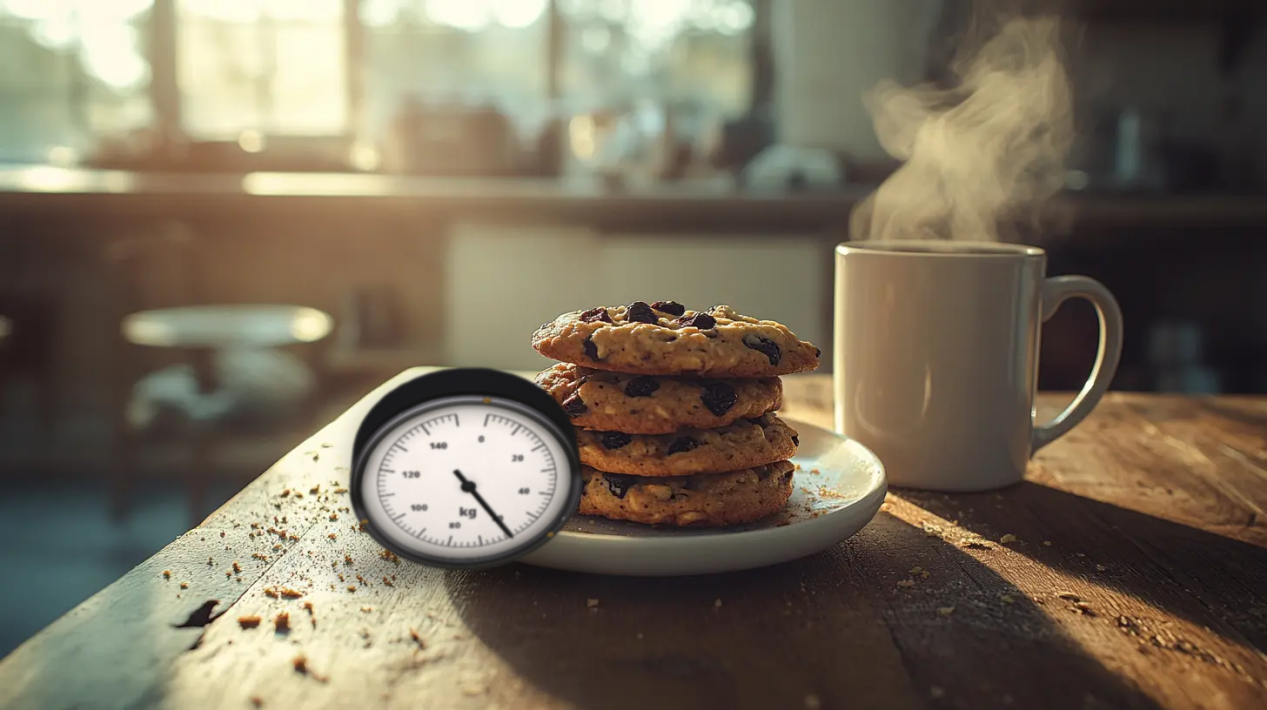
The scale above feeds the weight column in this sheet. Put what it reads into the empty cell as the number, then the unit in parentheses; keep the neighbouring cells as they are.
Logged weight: 60 (kg)
